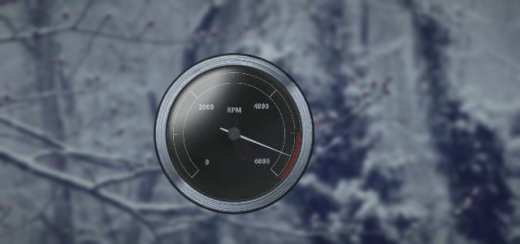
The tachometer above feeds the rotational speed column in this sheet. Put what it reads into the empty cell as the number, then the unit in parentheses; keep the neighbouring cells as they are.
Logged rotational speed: 5500 (rpm)
